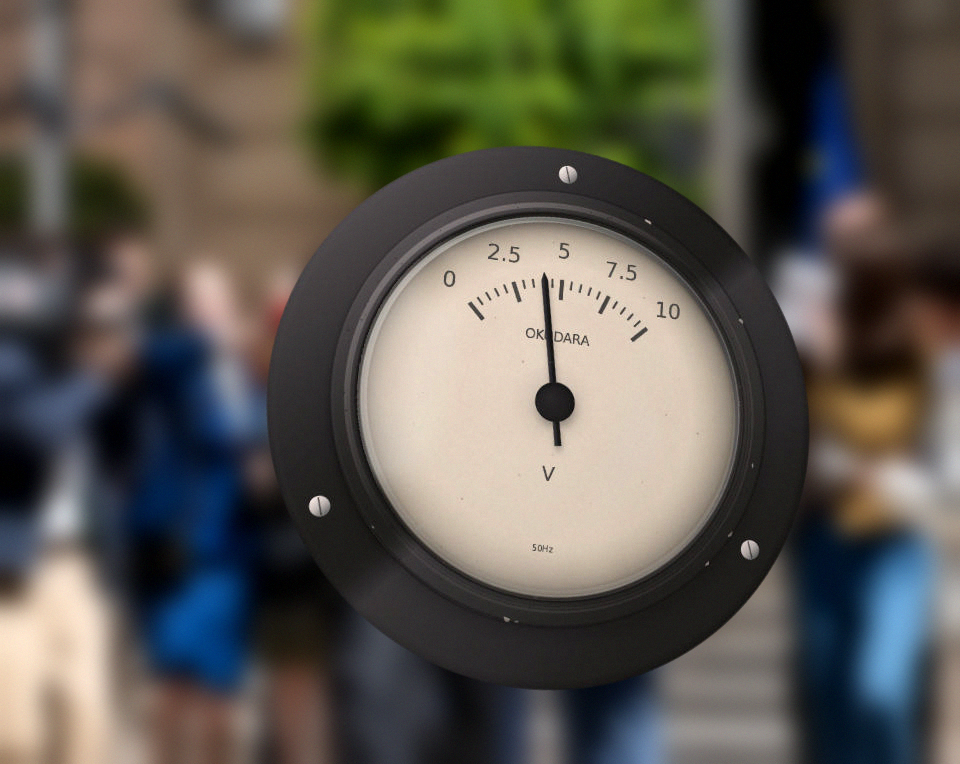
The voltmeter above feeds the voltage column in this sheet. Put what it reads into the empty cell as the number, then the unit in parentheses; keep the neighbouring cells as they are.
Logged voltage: 4 (V)
